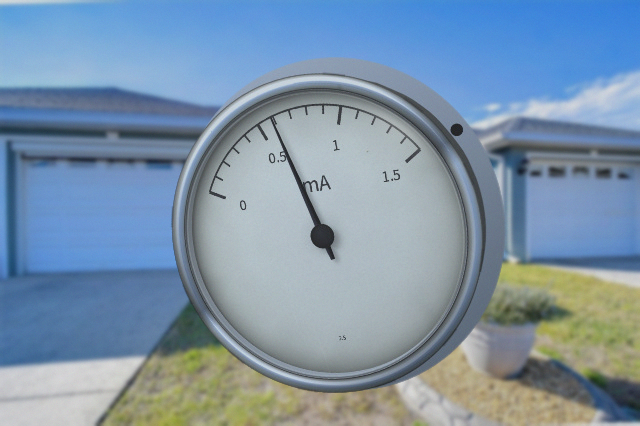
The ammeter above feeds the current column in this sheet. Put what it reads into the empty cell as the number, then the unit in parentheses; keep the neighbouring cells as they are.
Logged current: 0.6 (mA)
